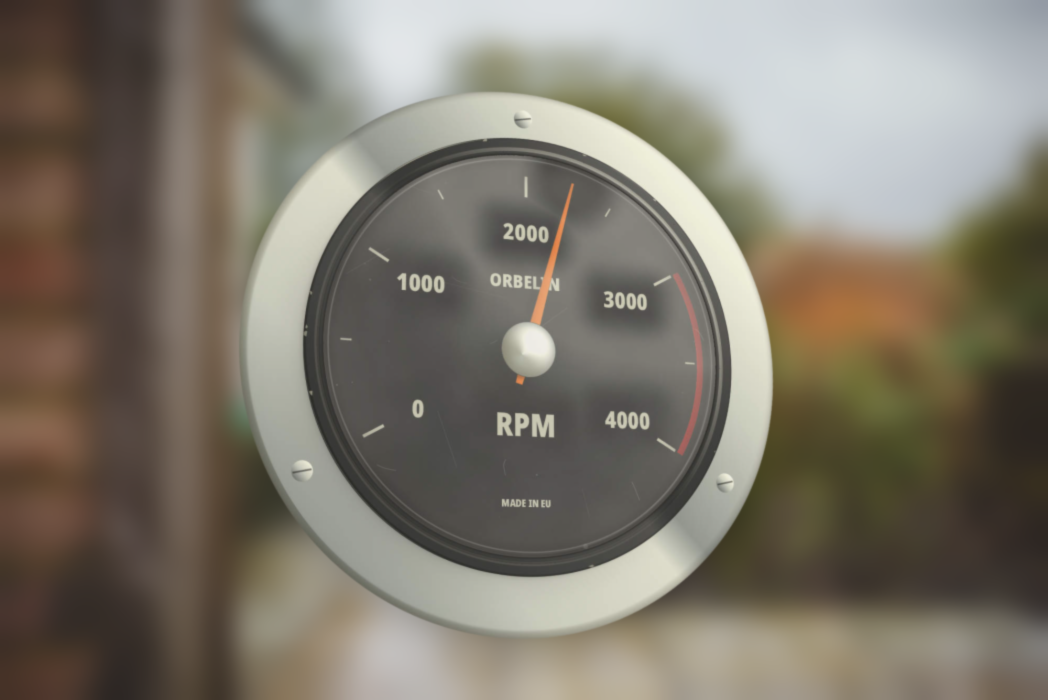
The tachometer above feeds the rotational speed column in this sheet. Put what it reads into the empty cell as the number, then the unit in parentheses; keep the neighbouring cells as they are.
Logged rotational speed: 2250 (rpm)
